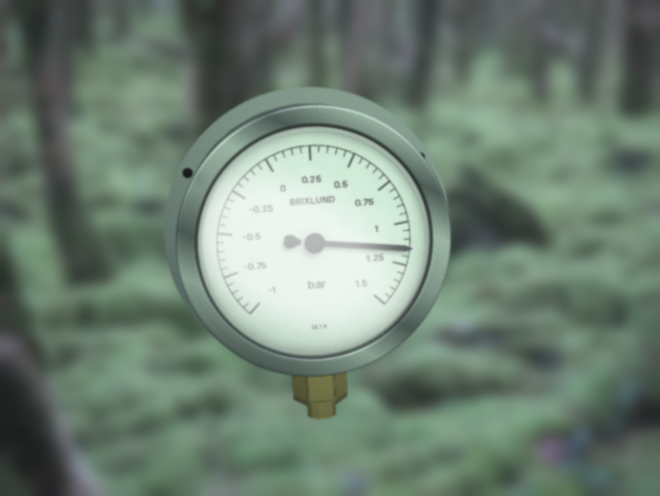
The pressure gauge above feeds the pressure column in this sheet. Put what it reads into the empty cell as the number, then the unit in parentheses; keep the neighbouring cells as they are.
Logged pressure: 1.15 (bar)
